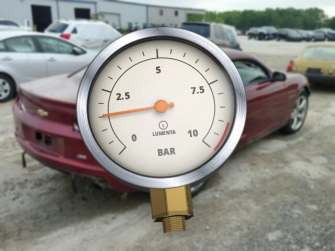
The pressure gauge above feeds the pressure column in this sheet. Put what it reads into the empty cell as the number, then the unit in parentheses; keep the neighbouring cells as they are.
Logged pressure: 1.5 (bar)
